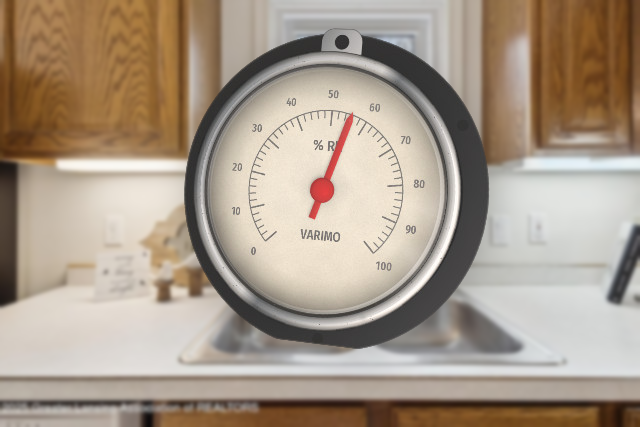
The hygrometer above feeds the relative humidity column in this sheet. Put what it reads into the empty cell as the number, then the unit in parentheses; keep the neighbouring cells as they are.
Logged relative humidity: 56 (%)
